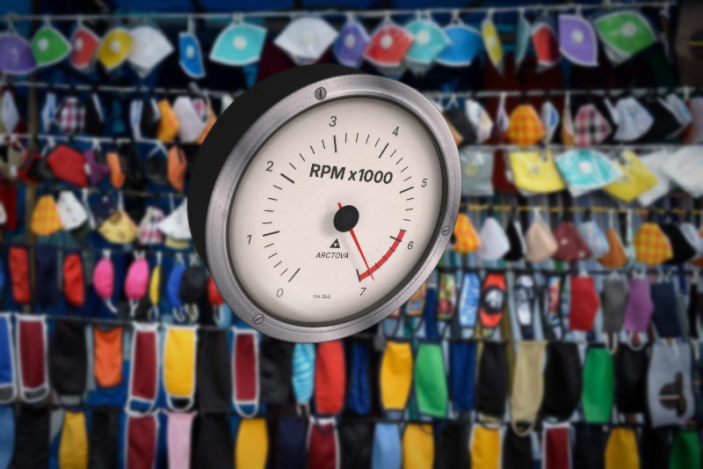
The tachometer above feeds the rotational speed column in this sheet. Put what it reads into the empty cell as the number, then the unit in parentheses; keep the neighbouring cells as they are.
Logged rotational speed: 6800 (rpm)
